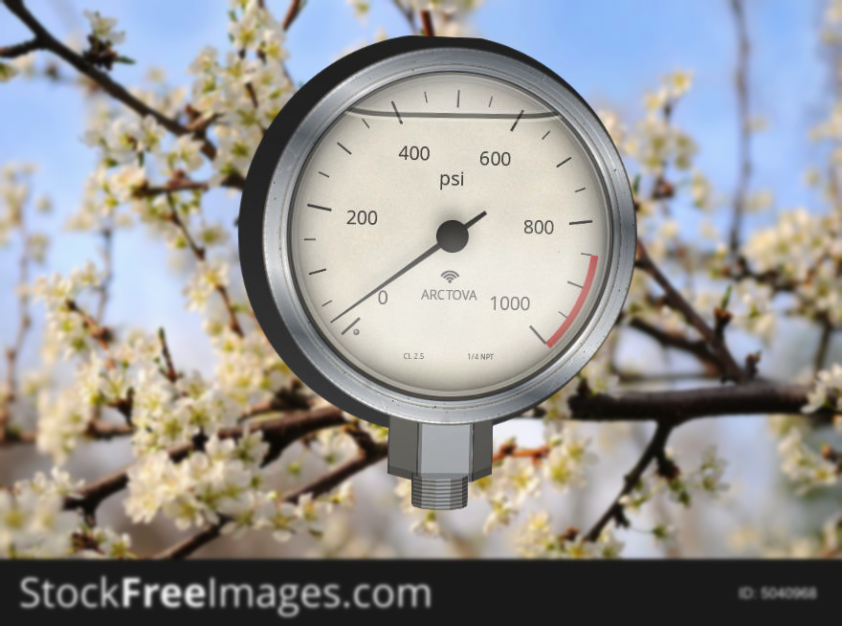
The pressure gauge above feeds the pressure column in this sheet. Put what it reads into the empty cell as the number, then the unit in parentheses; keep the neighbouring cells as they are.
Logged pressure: 25 (psi)
